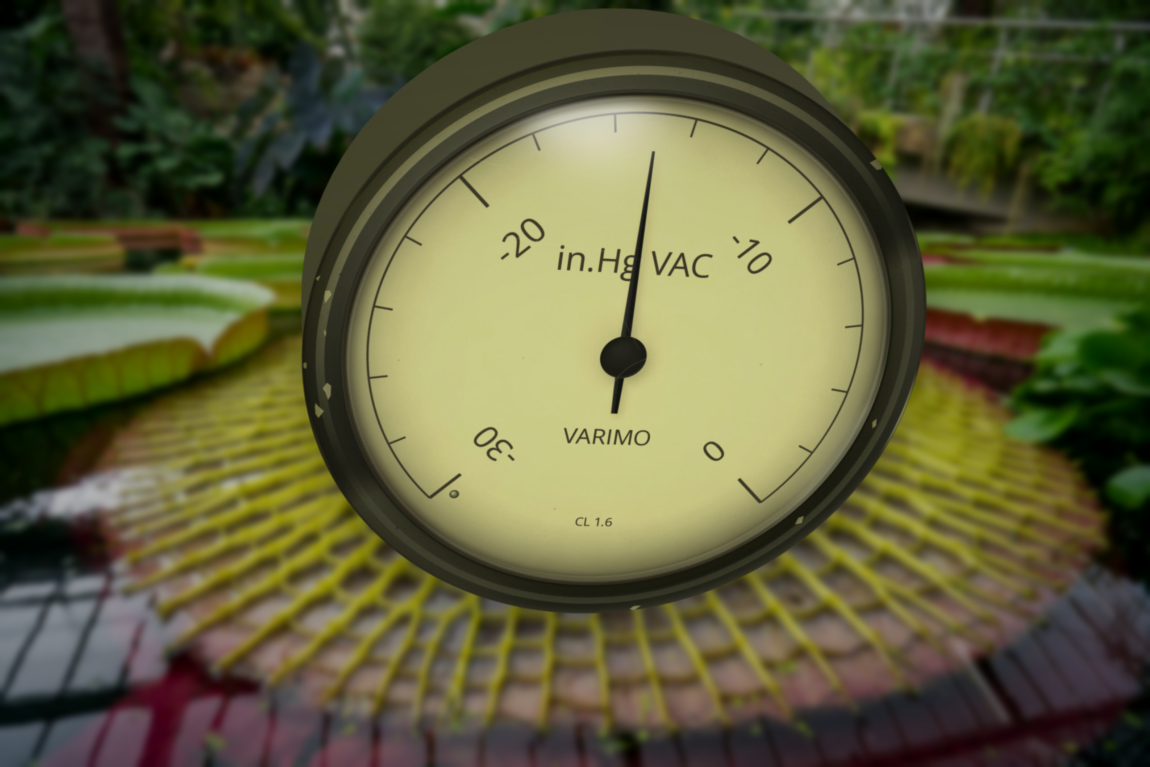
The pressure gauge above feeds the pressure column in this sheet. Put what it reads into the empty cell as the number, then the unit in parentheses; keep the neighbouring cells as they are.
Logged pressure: -15 (inHg)
